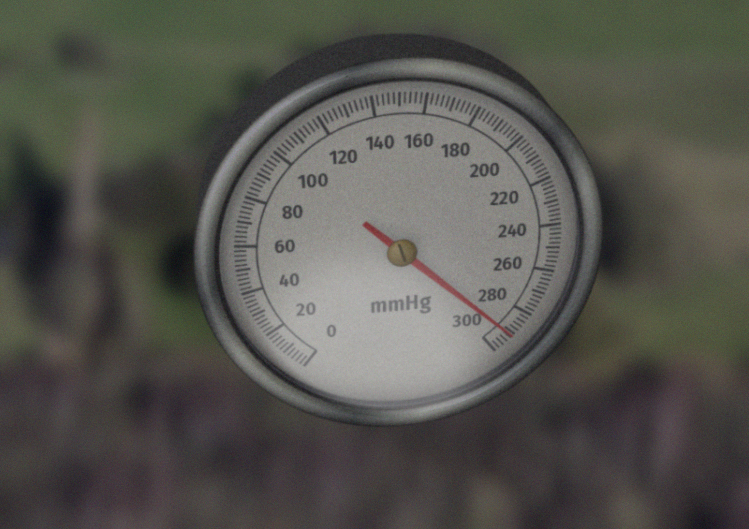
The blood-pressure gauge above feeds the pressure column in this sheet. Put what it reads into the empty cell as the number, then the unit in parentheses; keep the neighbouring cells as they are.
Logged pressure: 290 (mmHg)
